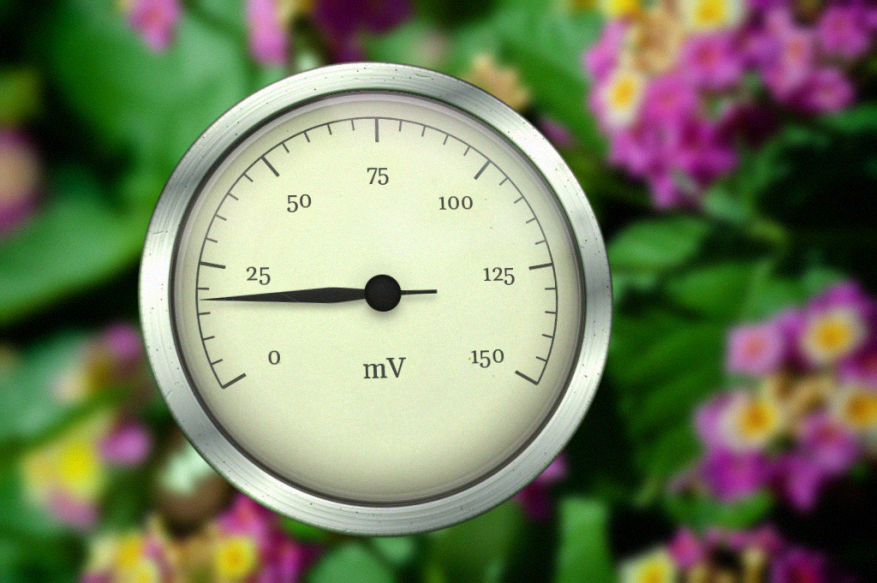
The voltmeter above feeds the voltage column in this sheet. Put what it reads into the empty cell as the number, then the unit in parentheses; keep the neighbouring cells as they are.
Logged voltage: 17.5 (mV)
